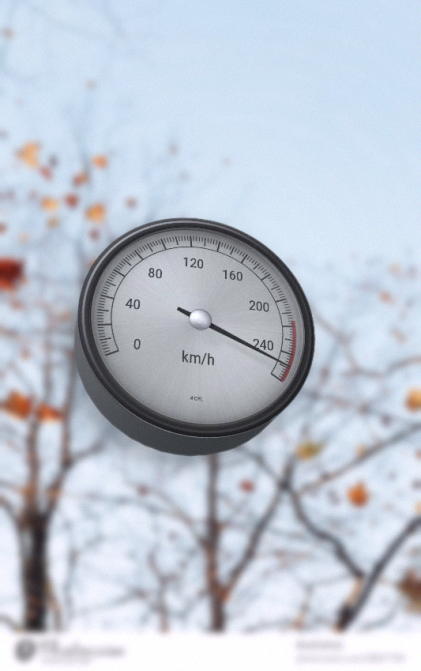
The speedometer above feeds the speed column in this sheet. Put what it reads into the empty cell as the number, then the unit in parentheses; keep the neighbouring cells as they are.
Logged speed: 250 (km/h)
